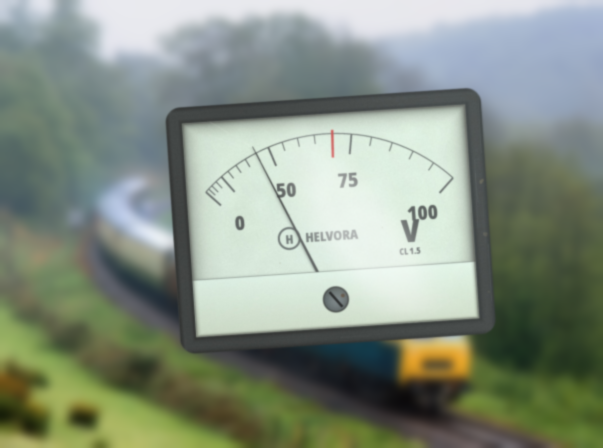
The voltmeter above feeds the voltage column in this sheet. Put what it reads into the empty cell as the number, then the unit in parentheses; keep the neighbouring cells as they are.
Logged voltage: 45 (V)
